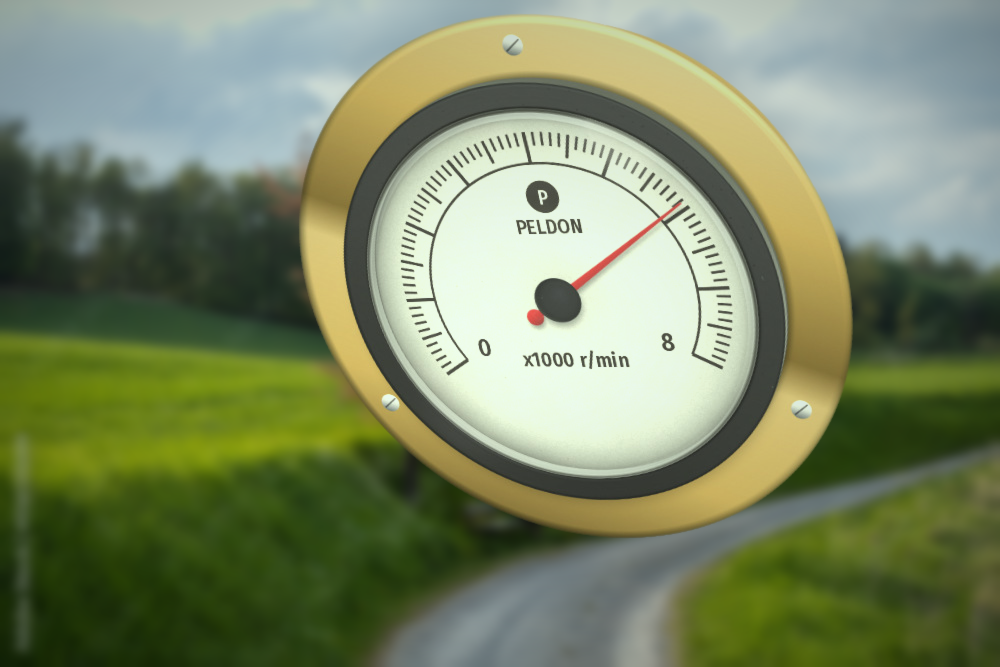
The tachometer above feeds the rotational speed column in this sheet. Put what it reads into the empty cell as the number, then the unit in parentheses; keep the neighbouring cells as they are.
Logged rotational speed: 5900 (rpm)
